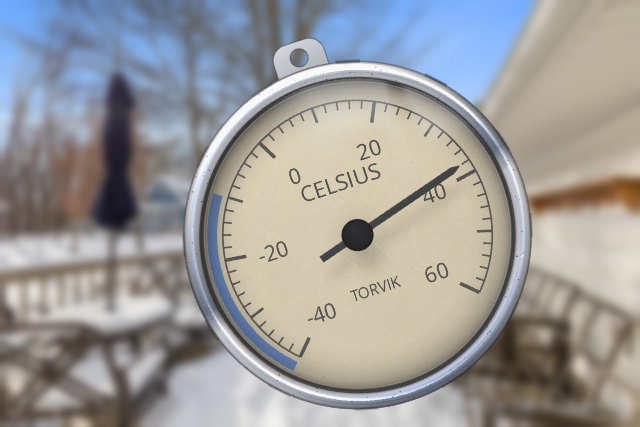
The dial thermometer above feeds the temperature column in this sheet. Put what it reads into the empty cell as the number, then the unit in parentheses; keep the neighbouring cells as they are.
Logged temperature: 38 (°C)
